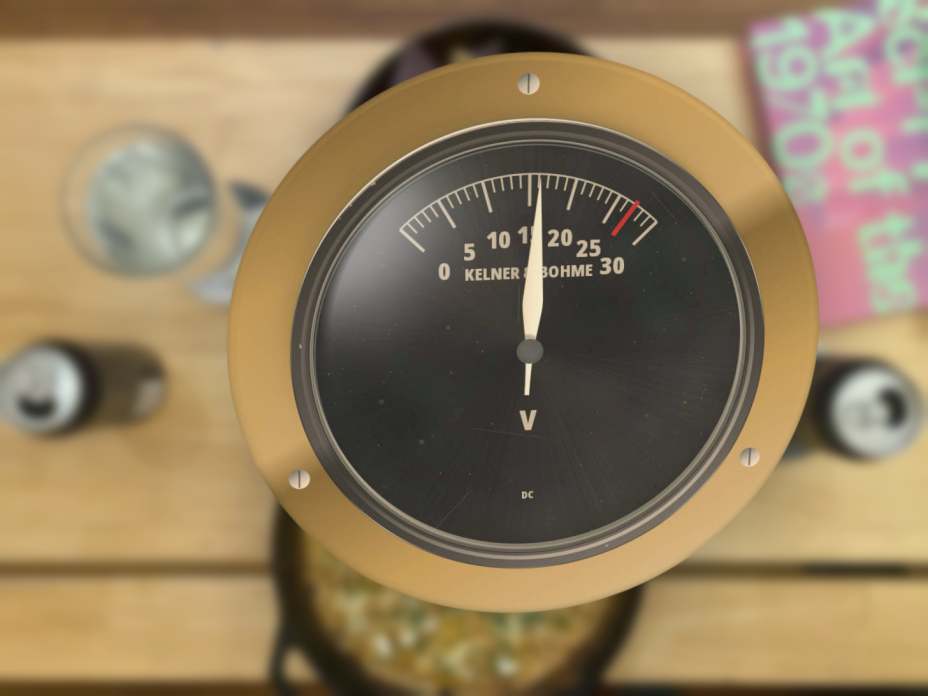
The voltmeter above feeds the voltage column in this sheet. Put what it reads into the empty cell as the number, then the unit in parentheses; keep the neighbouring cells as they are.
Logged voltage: 16 (V)
